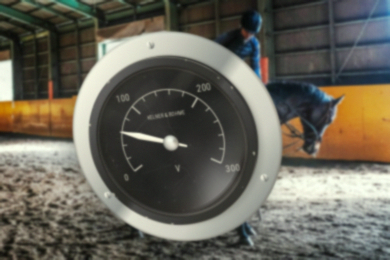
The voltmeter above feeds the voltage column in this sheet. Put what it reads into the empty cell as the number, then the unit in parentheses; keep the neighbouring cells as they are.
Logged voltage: 60 (V)
